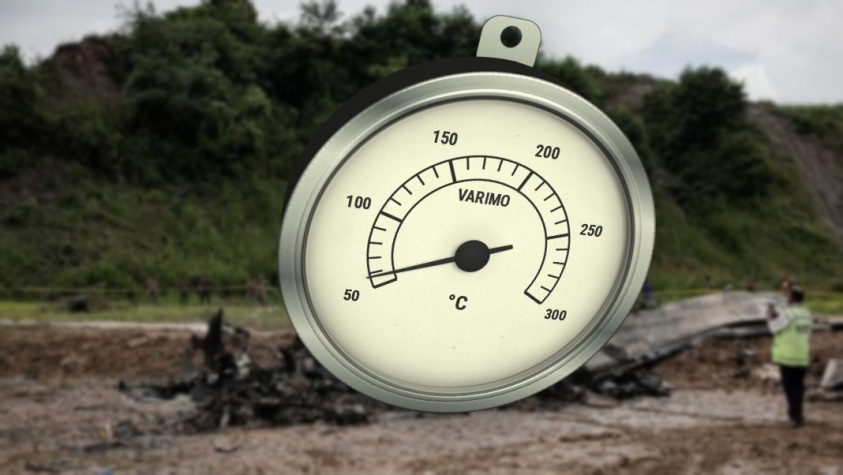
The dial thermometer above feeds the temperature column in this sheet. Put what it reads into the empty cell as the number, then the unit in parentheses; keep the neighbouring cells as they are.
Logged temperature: 60 (°C)
